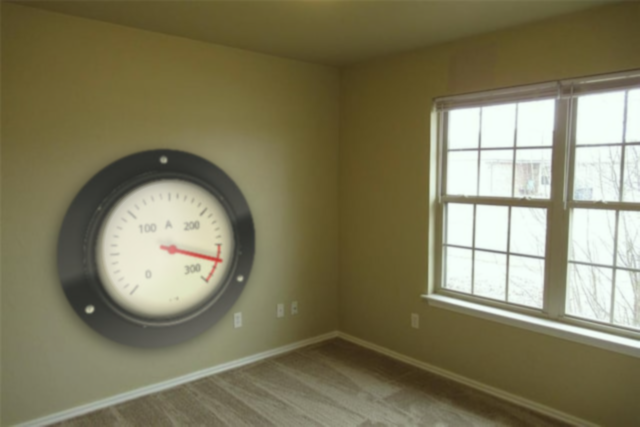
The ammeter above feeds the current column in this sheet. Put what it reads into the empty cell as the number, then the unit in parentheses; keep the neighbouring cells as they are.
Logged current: 270 (A)
